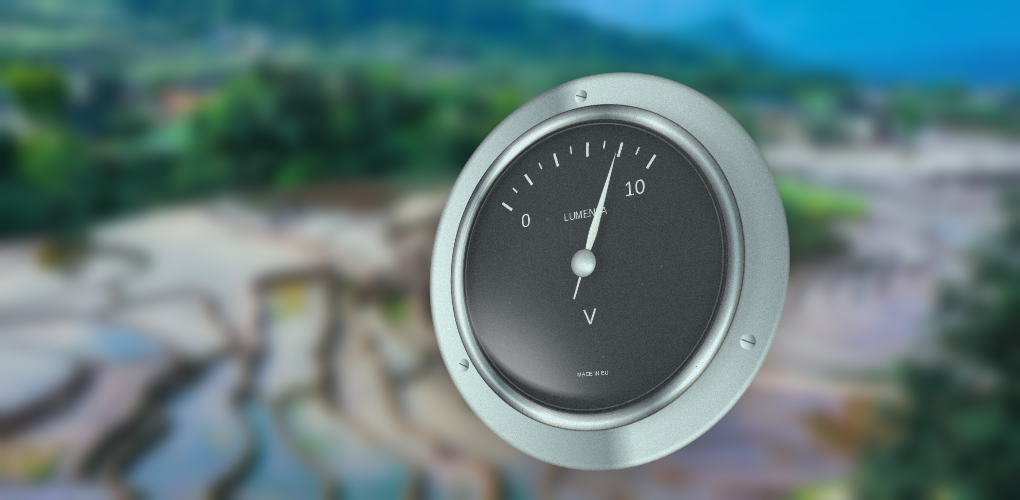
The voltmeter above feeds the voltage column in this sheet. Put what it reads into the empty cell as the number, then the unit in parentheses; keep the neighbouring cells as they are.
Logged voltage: 8 (V)
